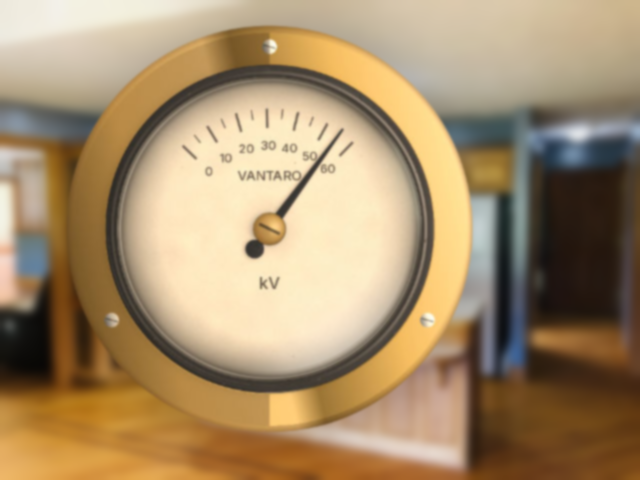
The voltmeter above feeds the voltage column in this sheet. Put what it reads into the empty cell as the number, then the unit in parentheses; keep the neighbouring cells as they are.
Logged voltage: 55 (kV)
